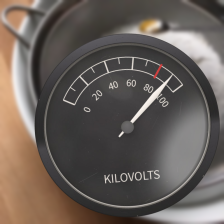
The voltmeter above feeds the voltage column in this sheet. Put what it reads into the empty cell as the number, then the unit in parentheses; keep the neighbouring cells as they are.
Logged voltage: 90 (kV)
